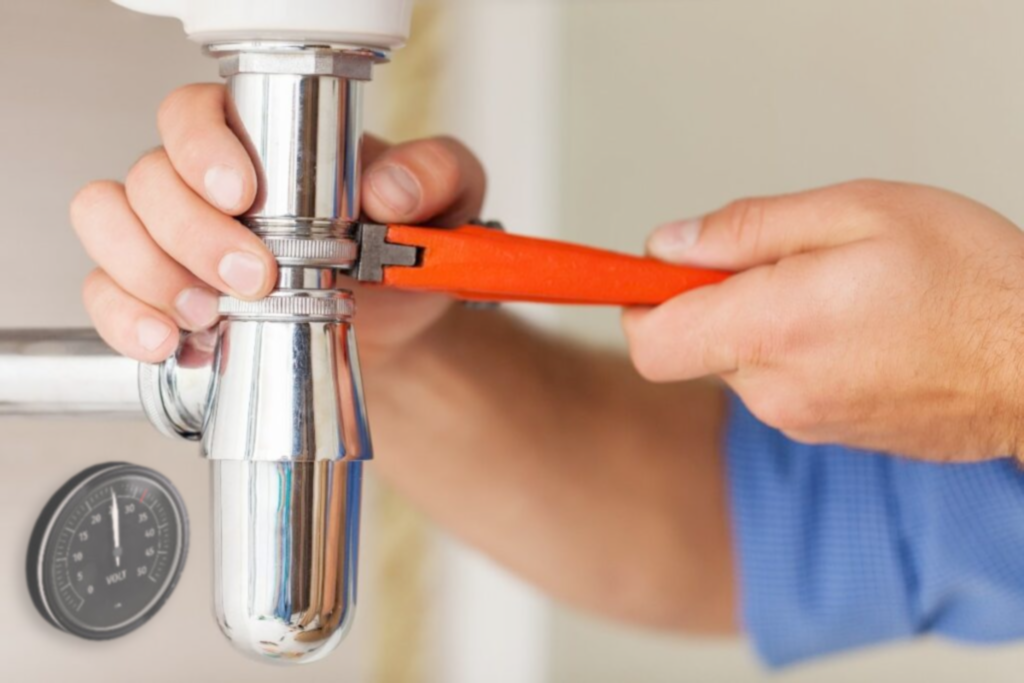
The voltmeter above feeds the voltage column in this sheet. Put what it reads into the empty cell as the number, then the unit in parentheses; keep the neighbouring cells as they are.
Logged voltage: 25 (V)
